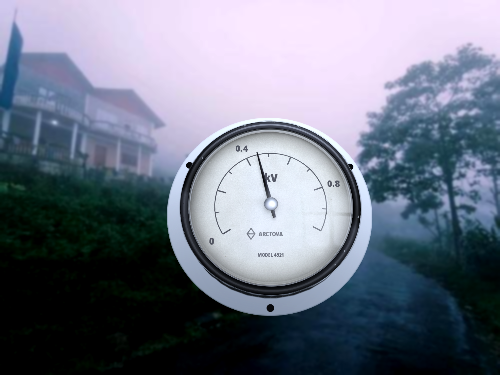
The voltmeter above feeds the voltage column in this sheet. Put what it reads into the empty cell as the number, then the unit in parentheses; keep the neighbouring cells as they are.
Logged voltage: 0.45 (kV)
